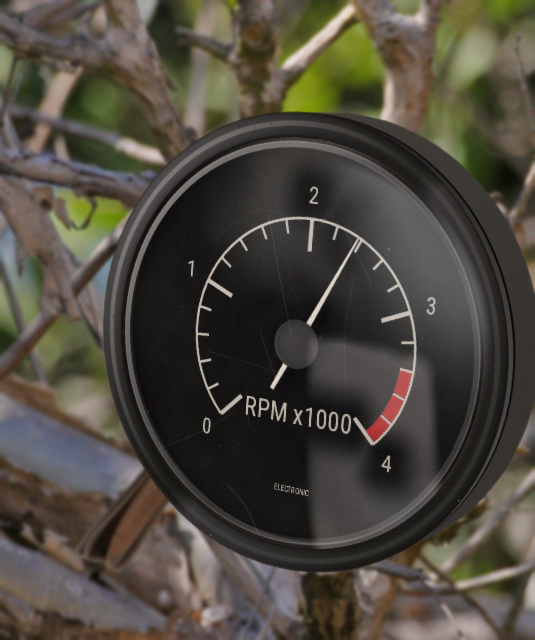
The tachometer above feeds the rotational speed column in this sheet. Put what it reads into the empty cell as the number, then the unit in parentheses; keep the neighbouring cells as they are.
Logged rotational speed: 2400 (rpm)
